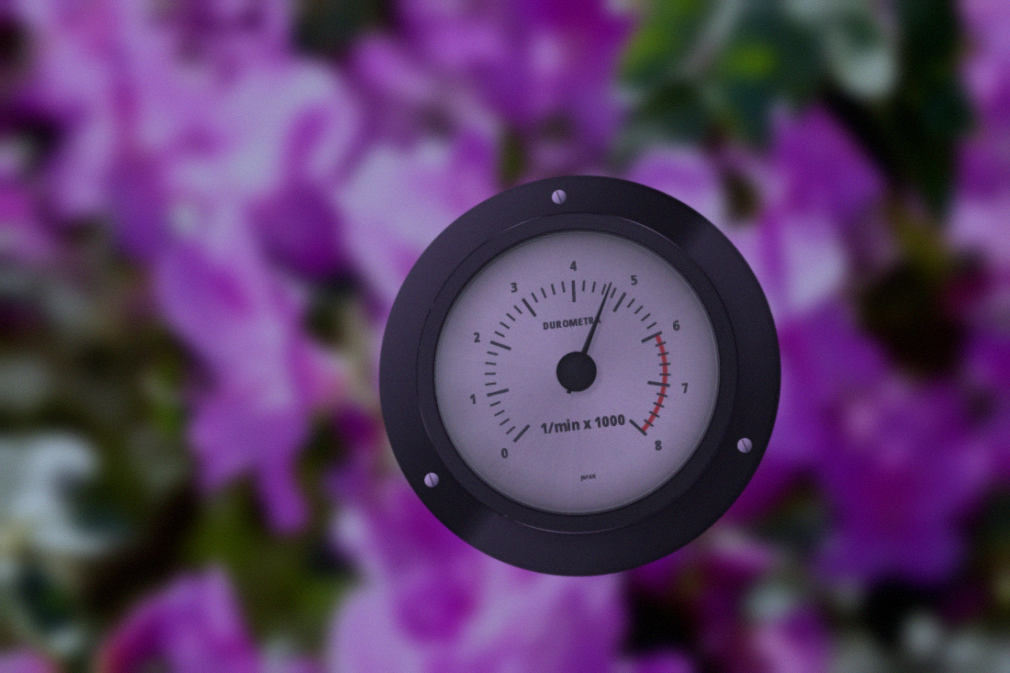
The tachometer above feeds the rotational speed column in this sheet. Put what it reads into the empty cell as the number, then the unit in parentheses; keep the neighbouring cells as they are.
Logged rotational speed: 4700 (rpm)
